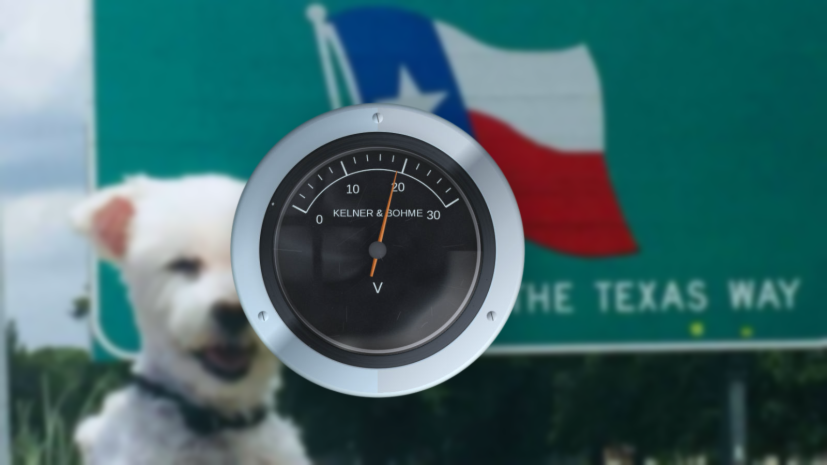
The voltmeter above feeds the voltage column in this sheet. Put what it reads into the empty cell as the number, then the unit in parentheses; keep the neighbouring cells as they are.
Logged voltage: 19 (V)
